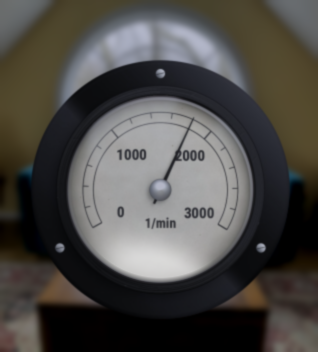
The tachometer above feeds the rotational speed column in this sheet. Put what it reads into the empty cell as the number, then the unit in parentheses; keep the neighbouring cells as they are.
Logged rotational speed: 1800 (rpm)
